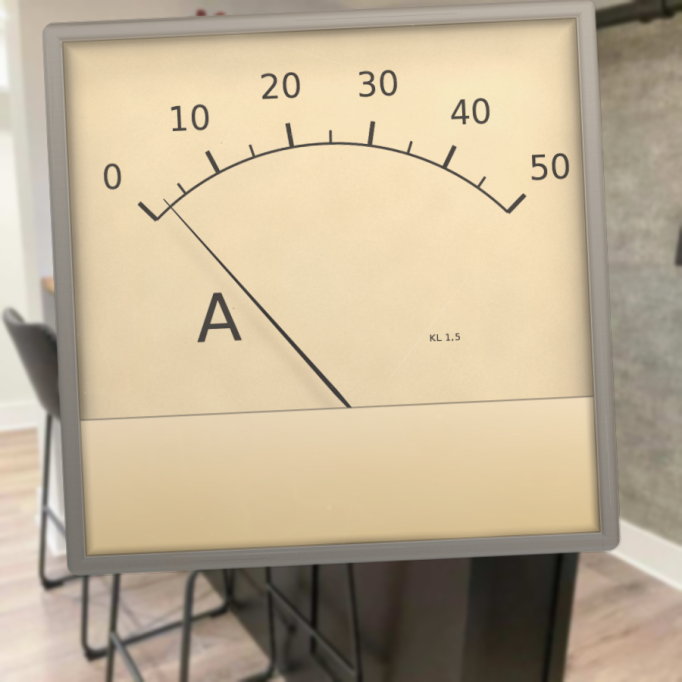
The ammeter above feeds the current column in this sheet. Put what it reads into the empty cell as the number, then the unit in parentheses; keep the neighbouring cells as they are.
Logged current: 2.5 (A)
